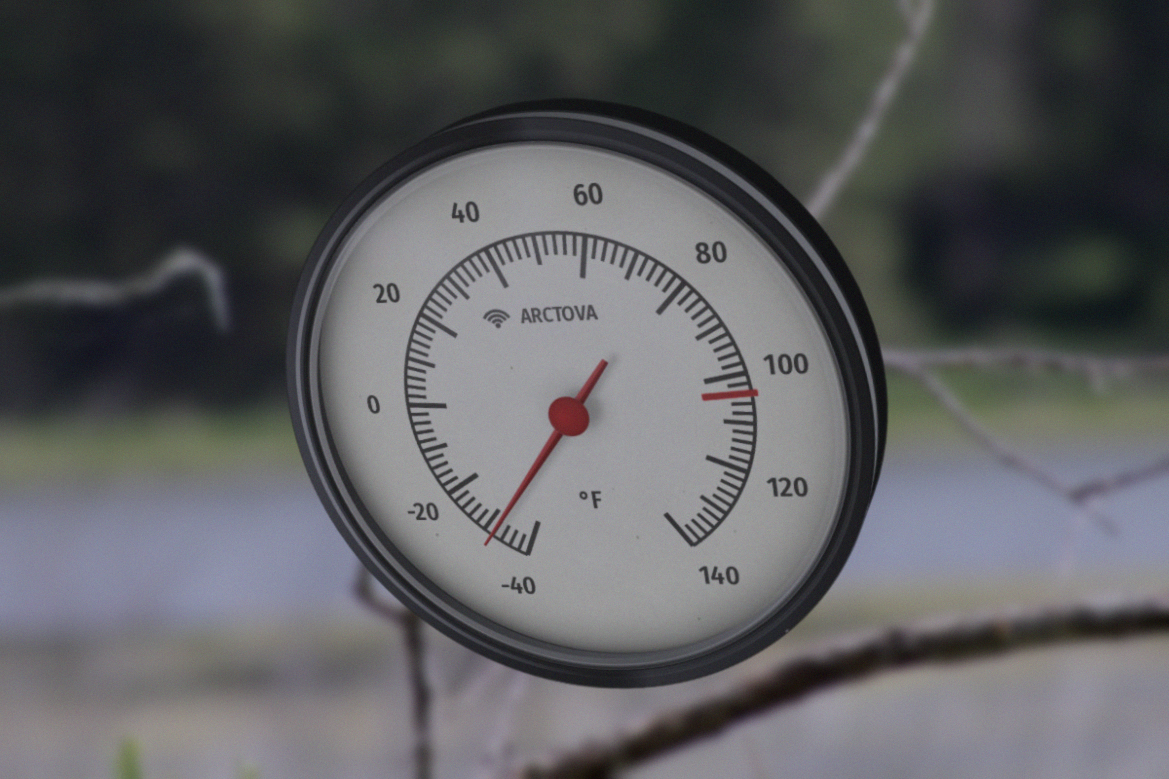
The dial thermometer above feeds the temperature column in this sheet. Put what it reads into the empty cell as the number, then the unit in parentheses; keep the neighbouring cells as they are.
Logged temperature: -32 (°F)
